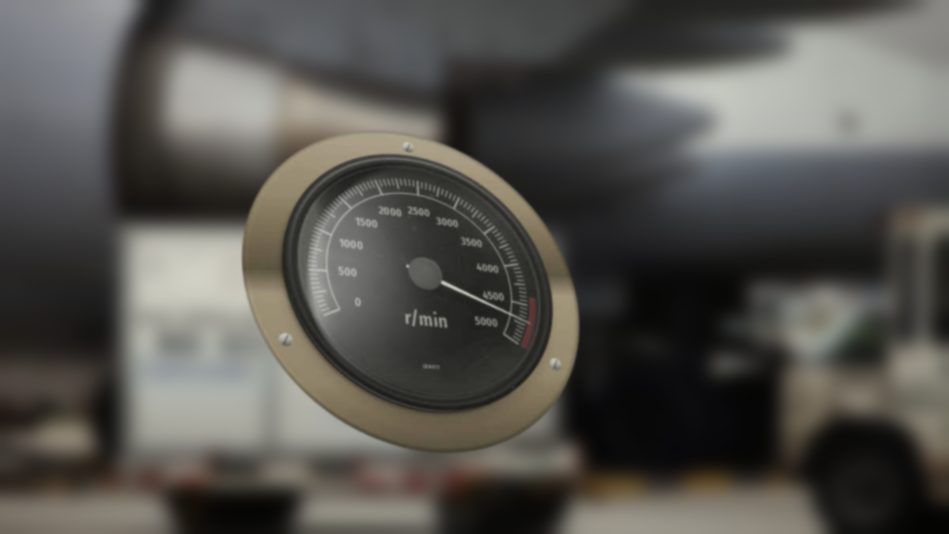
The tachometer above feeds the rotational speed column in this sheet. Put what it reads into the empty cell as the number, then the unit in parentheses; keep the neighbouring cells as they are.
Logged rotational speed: 4750 (rpm)
